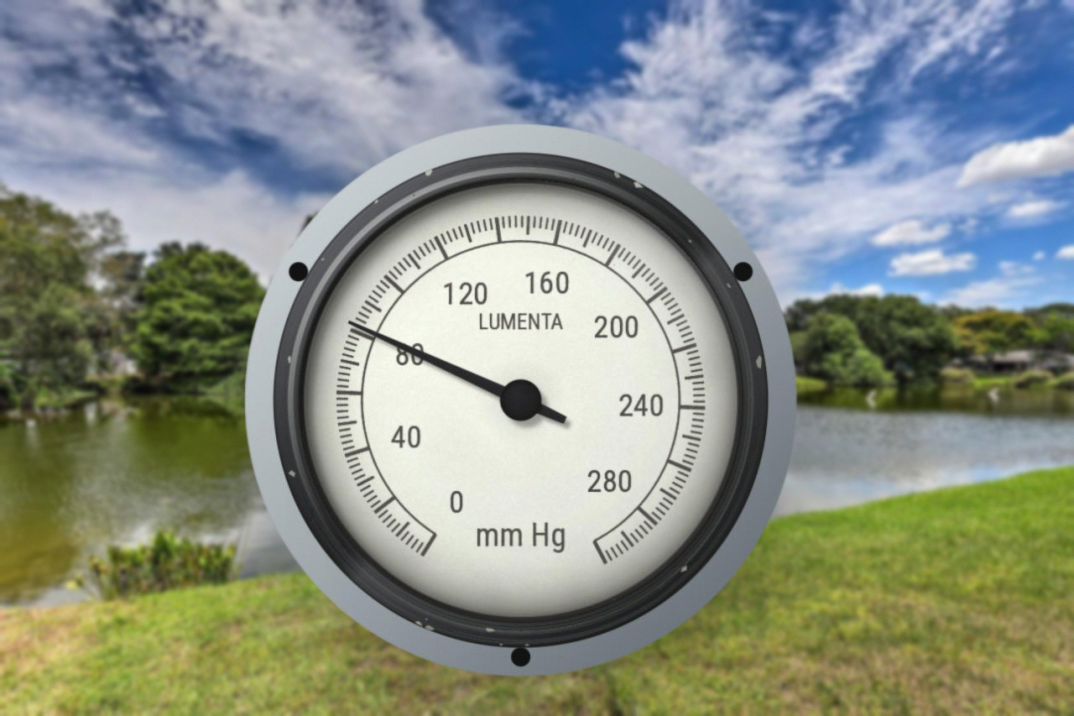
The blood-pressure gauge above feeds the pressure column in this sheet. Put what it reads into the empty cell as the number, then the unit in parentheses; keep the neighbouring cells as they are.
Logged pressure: 82 (mmHg)
